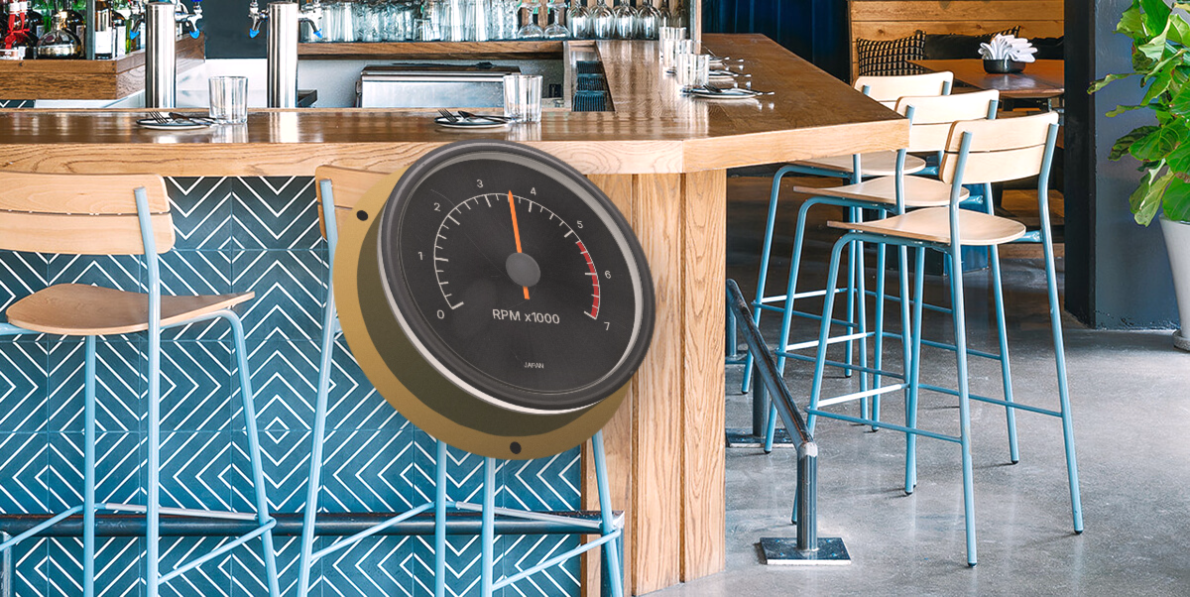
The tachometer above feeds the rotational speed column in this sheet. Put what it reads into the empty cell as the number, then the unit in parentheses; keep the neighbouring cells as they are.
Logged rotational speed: 3500 (rpm)
